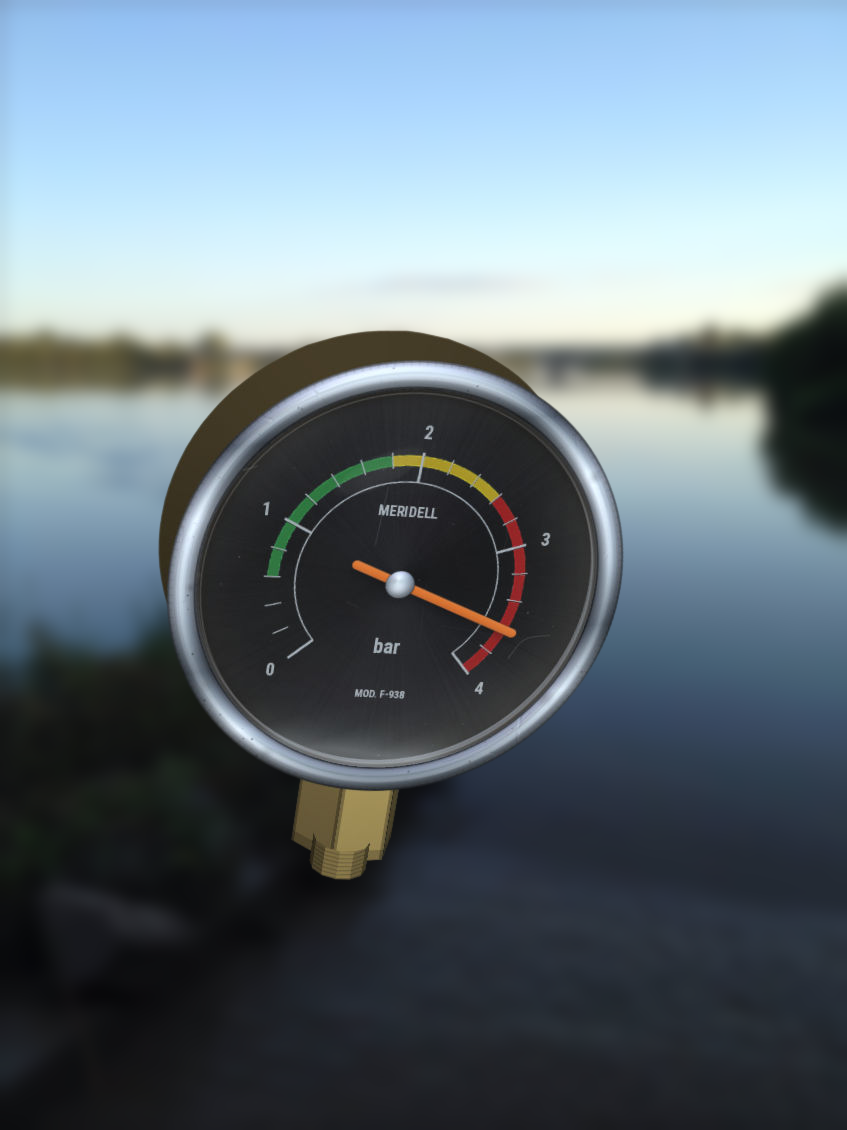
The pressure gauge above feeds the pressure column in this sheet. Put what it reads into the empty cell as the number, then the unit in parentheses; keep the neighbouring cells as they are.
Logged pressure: 3.6 (bar)
